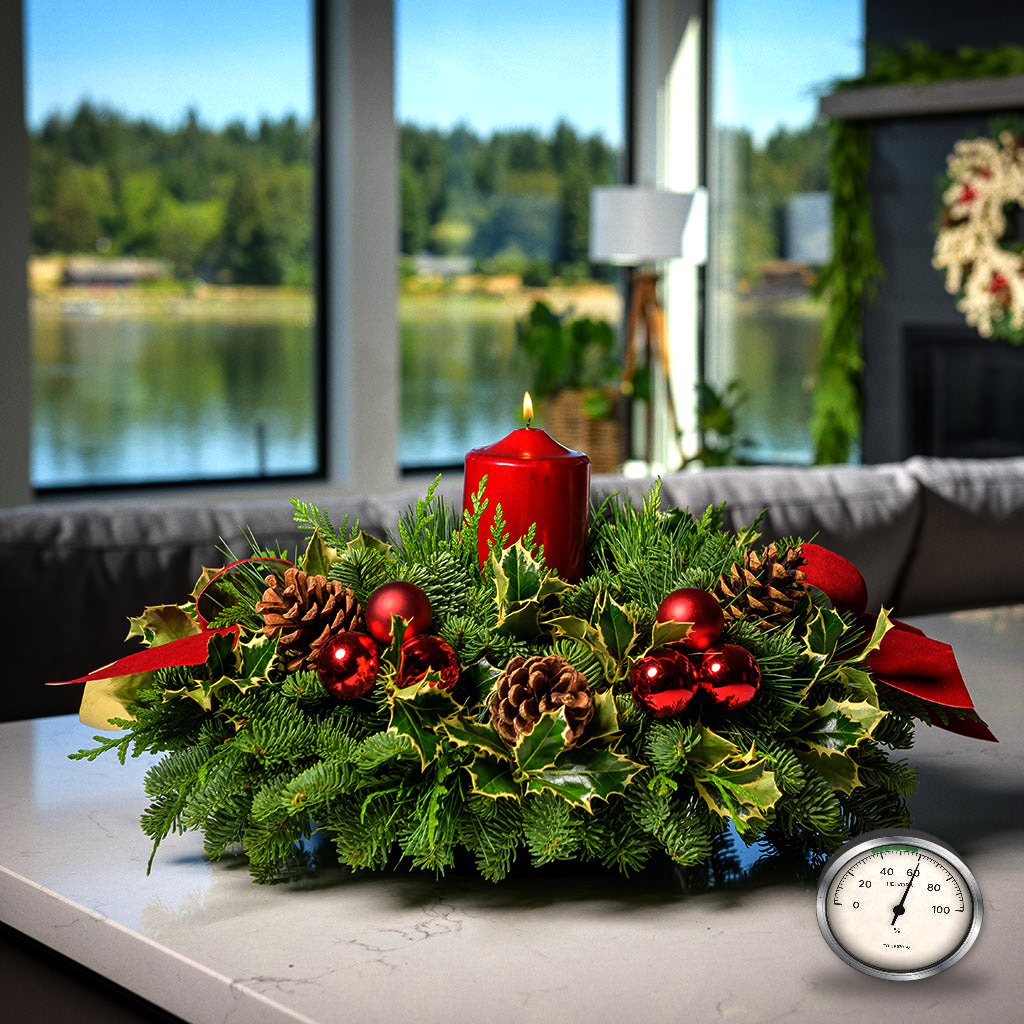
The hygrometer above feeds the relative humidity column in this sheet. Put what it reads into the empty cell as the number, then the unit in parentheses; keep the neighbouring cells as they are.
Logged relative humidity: 60 (%)
